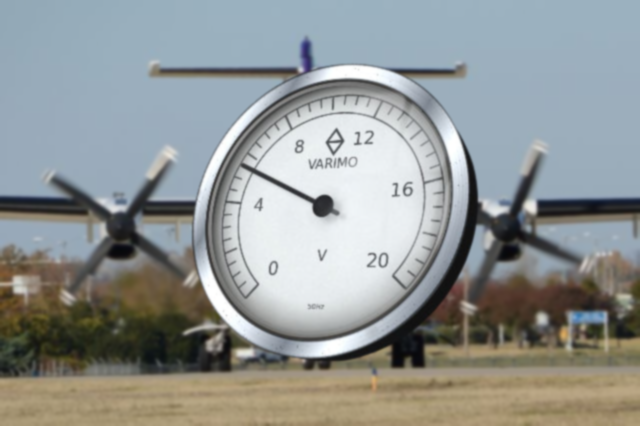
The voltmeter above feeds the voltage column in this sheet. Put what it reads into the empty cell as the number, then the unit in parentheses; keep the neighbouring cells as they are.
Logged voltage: 5.5 (V)
